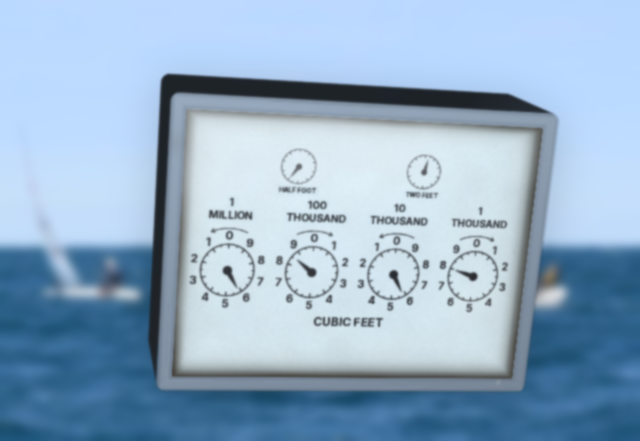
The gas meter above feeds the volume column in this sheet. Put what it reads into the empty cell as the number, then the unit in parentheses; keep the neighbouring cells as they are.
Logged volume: 585800 (ft³)
